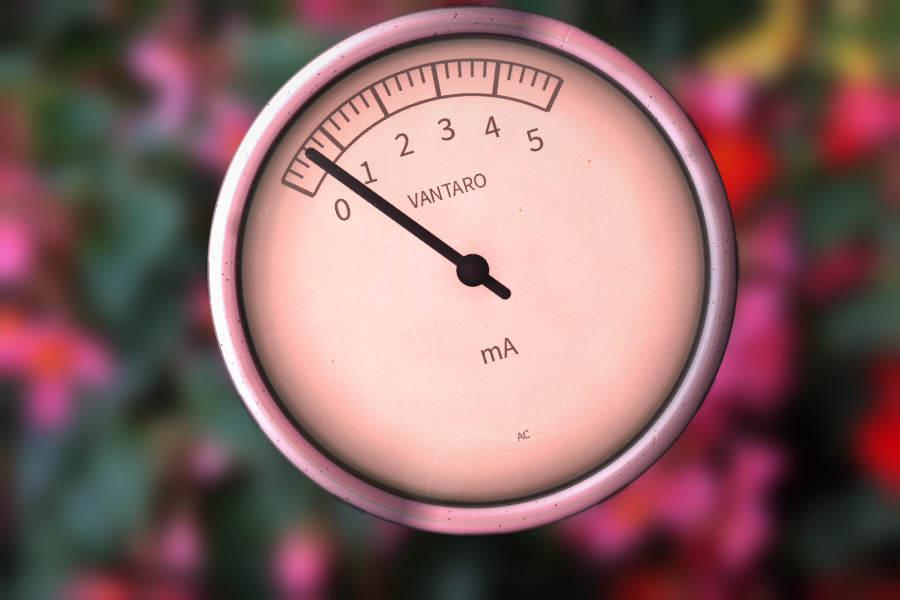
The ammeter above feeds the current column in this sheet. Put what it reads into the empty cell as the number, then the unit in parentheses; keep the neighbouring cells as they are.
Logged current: 0.6 (mA)
